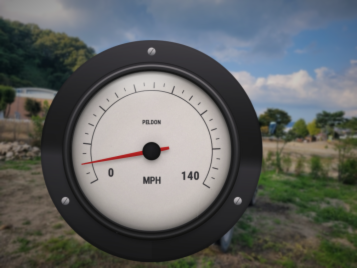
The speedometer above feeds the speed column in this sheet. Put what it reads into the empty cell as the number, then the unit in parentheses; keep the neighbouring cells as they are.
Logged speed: 10 (mph)
